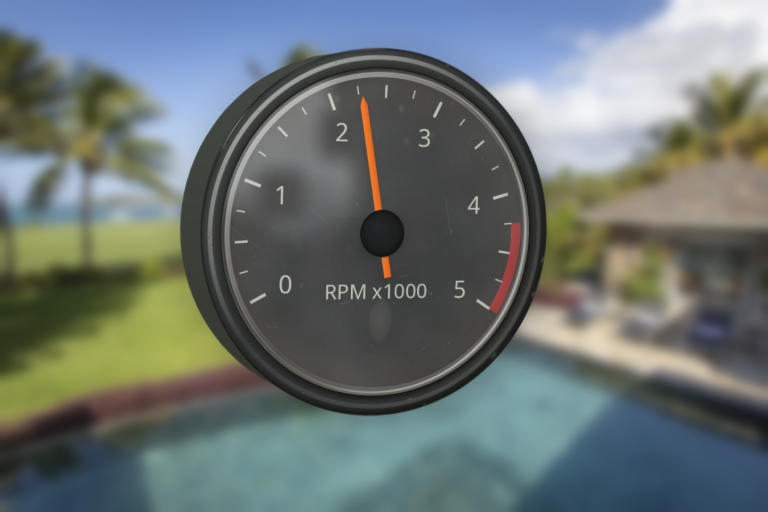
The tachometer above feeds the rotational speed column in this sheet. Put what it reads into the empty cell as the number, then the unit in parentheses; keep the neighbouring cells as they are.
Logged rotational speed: 2250 (rpm)
